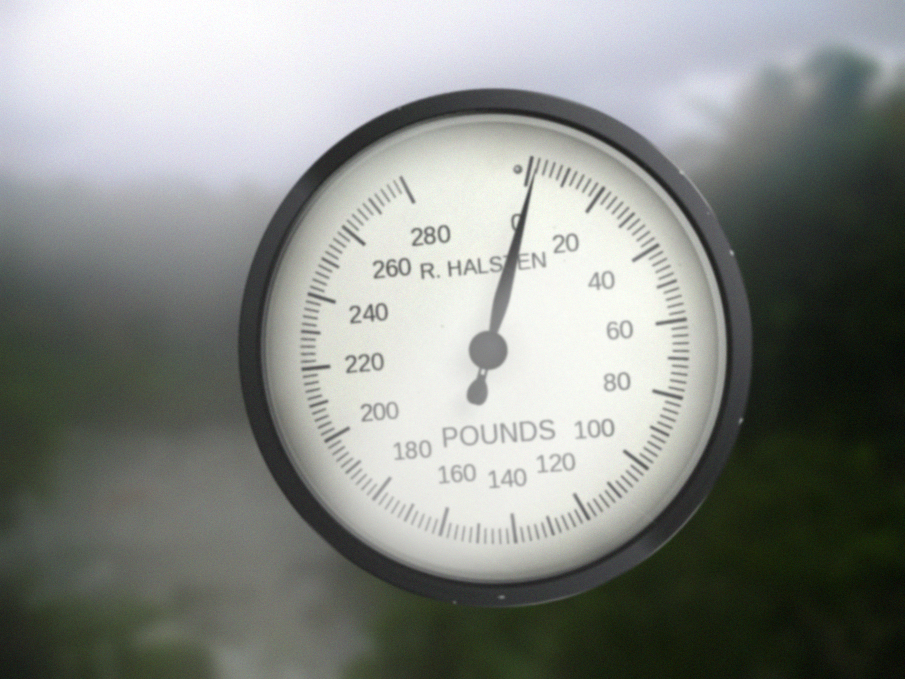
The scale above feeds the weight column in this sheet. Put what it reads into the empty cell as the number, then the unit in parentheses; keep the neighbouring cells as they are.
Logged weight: 2 (lb)
